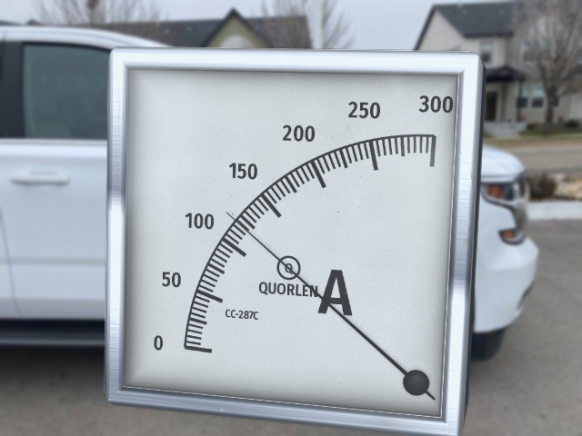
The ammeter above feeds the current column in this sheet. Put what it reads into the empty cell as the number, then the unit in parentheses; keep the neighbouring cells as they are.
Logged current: 120 (A)
